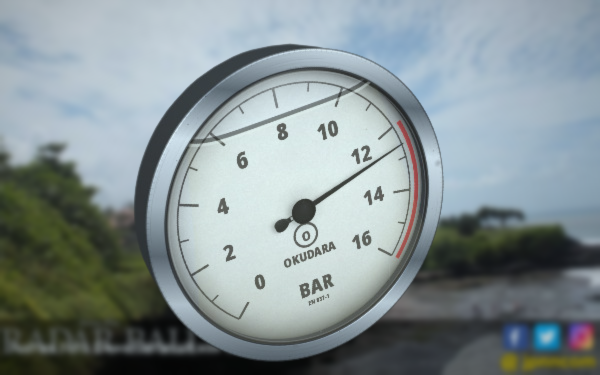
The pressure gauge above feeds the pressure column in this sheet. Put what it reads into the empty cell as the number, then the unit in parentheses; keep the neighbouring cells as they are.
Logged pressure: 12.5 (bar)
